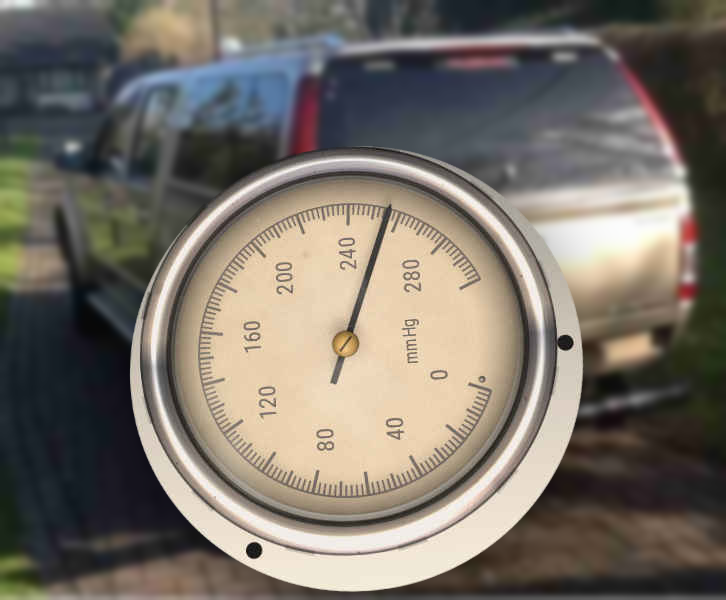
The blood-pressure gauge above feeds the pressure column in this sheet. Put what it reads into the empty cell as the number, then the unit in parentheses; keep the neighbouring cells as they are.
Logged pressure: 256 (mmHg)
